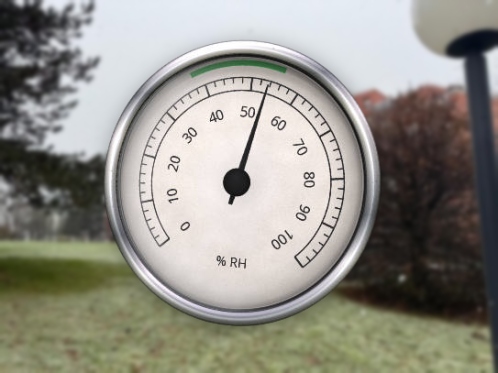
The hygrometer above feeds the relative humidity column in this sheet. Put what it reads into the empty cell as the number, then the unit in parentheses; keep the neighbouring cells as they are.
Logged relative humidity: 54 (%)
